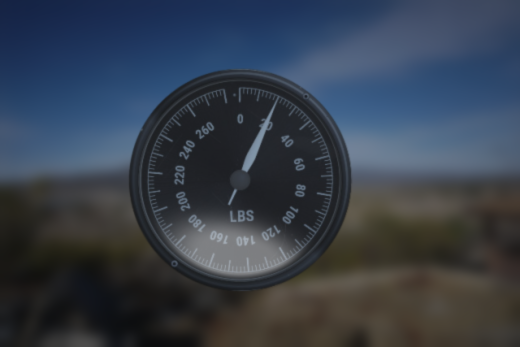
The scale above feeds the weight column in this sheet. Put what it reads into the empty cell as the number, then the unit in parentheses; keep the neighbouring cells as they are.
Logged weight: 20 (lb)
